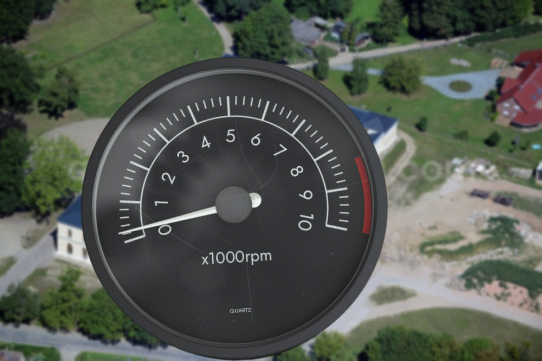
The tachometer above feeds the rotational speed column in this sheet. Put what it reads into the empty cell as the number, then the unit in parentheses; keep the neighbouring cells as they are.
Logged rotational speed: 200 (rpm)
